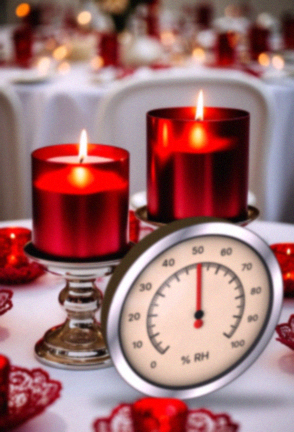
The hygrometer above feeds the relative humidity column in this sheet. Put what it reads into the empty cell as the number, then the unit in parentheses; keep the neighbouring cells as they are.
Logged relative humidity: 50 (%)
